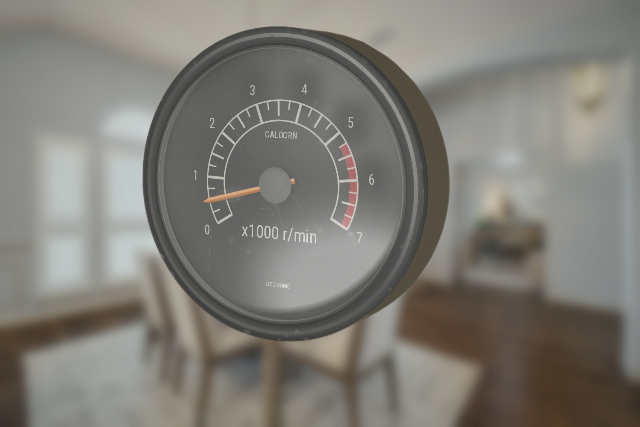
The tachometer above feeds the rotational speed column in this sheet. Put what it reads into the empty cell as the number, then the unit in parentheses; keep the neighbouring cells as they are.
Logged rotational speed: 500 (rpm)
